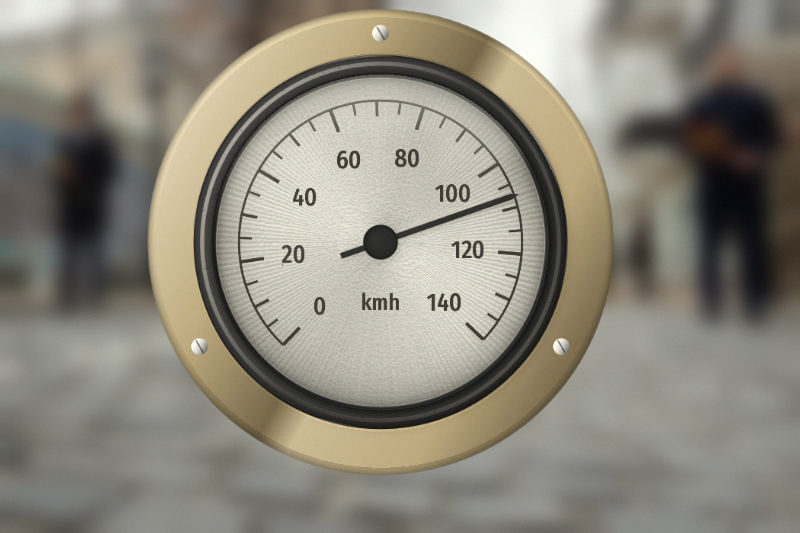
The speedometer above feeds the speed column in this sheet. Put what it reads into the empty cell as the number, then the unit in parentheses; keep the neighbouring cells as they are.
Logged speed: 107.5 (km/h)
